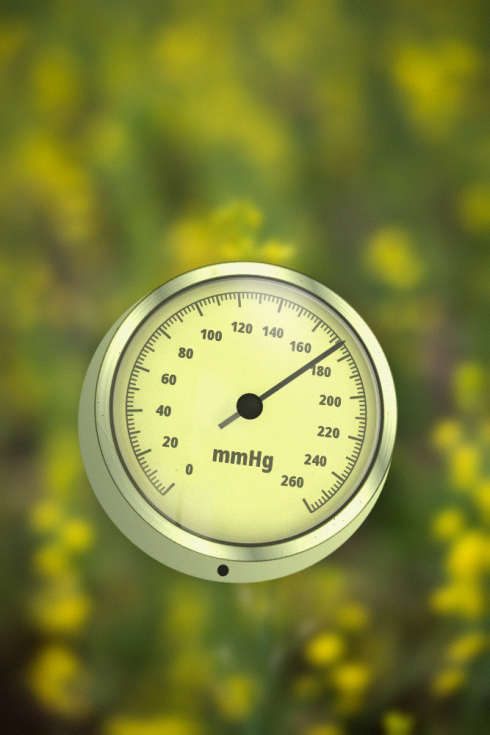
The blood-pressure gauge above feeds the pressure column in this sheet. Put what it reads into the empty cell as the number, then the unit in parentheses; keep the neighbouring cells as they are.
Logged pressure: 174 (mmHg)
